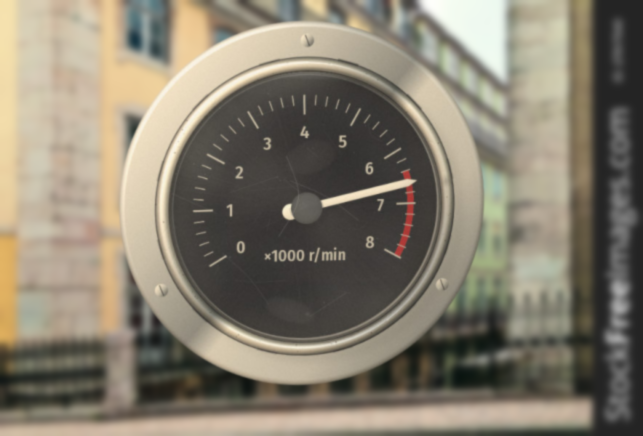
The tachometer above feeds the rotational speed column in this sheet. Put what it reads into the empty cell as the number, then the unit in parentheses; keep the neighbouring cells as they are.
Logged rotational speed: 6600 (rpm)
